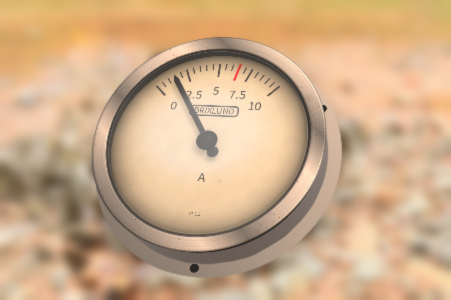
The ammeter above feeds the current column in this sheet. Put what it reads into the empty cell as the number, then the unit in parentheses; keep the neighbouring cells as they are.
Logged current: 1.5 (A)
